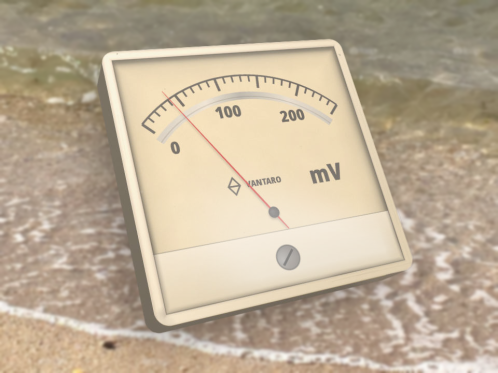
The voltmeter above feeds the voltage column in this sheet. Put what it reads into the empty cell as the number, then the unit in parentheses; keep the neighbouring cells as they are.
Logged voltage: 40 (mV)
